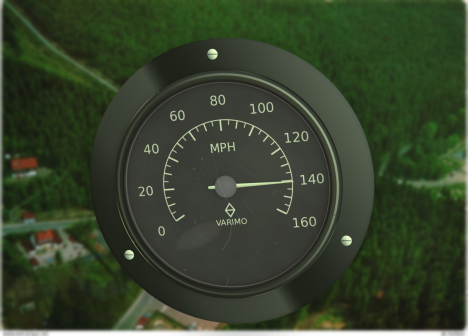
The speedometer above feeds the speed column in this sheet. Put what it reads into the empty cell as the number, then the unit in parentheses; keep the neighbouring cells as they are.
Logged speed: 140 (mph)
